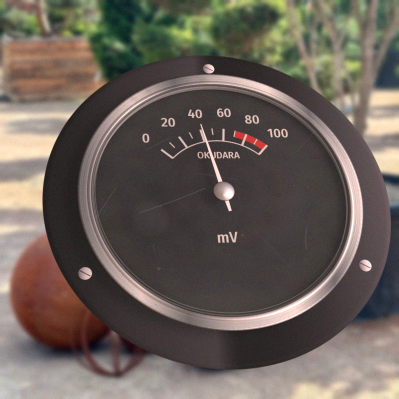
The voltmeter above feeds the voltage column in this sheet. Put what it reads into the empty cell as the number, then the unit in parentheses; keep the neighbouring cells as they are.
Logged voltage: 40 (mV)
